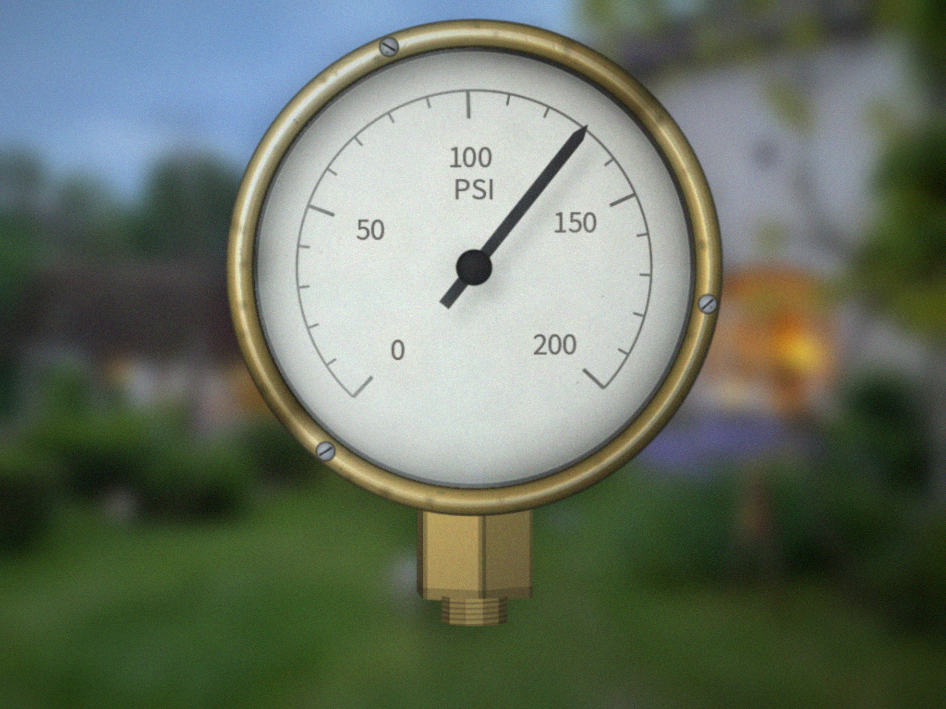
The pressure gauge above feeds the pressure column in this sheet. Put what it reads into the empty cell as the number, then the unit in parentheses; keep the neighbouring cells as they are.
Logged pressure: 130 (psi)
